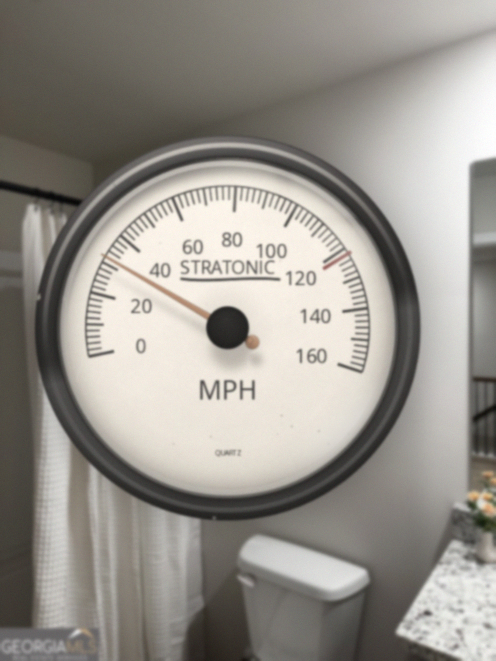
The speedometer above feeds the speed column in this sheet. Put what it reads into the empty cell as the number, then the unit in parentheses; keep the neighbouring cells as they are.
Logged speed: 32 (mph)
